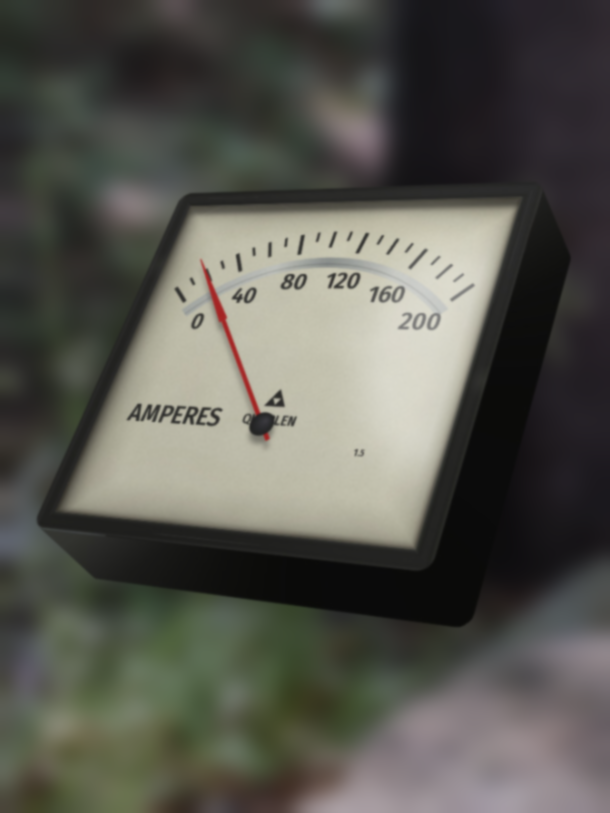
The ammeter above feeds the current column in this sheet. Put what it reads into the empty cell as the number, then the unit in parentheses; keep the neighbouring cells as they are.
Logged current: 20 (A)
